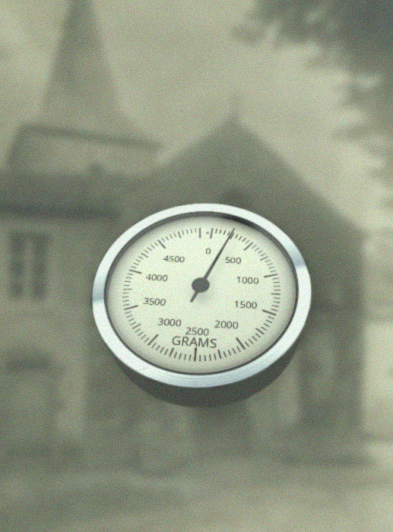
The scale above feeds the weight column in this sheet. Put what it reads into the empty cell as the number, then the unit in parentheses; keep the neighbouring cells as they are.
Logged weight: 250 (g)
